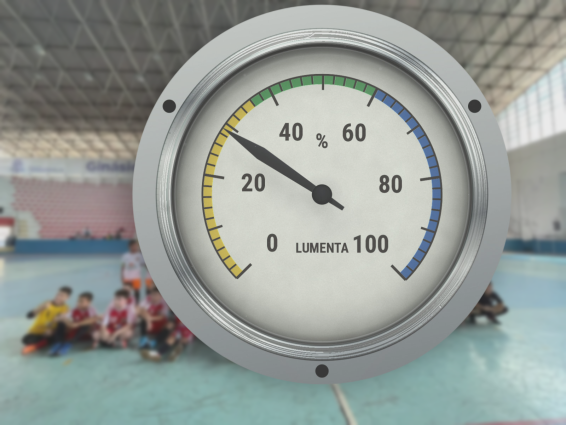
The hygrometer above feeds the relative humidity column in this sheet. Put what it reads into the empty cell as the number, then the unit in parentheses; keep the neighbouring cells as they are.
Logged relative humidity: 29 (%)
